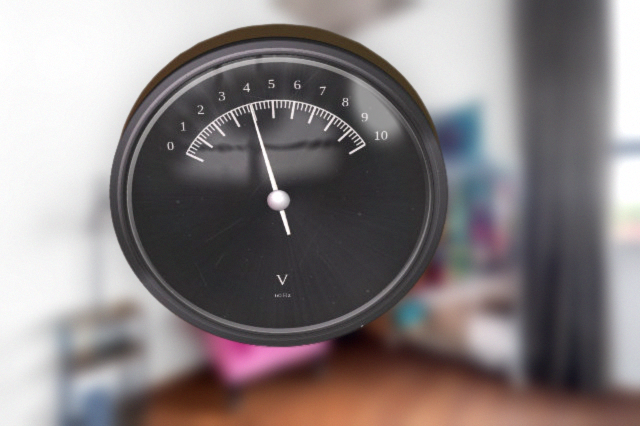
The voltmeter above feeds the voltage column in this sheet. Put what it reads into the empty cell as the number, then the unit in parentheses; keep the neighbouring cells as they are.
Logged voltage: 4 (V)
